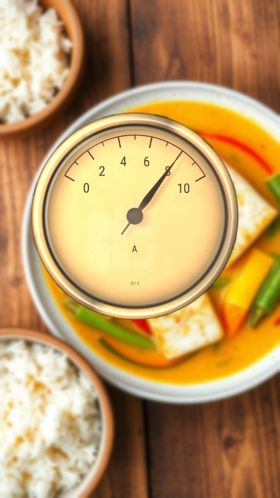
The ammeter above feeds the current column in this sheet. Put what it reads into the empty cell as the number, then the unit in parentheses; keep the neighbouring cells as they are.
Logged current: 8 (A)
